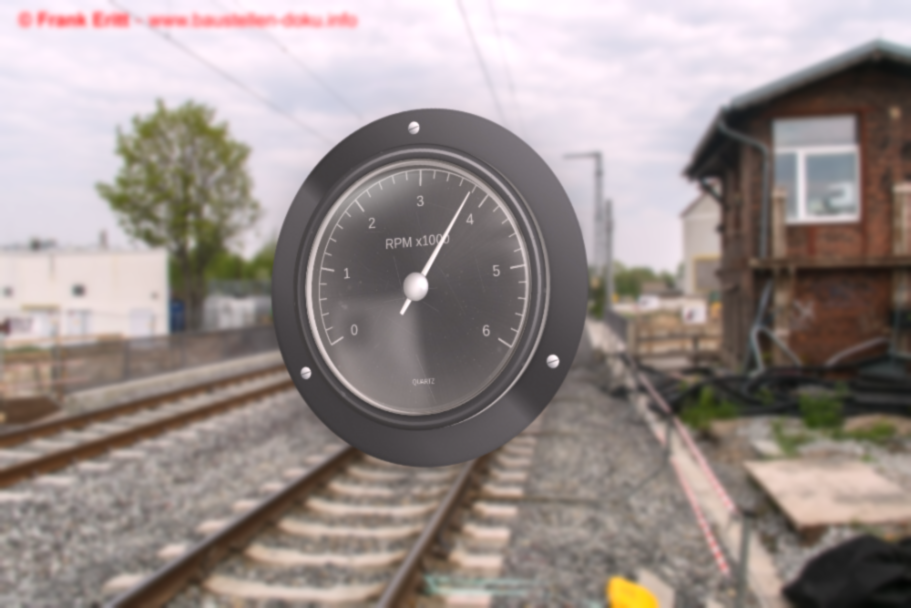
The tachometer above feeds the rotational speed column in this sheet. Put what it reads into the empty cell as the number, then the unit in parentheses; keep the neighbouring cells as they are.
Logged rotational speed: 3800 (rpm)
